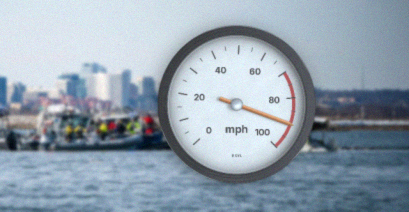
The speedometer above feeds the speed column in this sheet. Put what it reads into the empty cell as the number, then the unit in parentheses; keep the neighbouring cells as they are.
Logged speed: 90 (mph)
